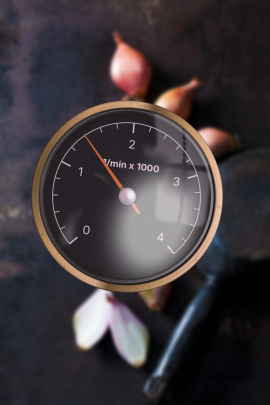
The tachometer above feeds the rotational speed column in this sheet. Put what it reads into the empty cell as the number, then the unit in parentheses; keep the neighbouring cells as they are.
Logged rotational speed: 1400 (rpm)
